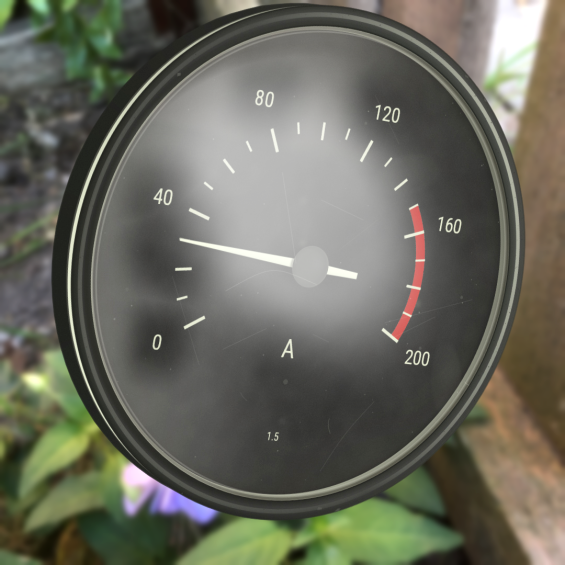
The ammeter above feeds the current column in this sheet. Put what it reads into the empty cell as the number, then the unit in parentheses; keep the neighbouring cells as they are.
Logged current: 30 (A)
